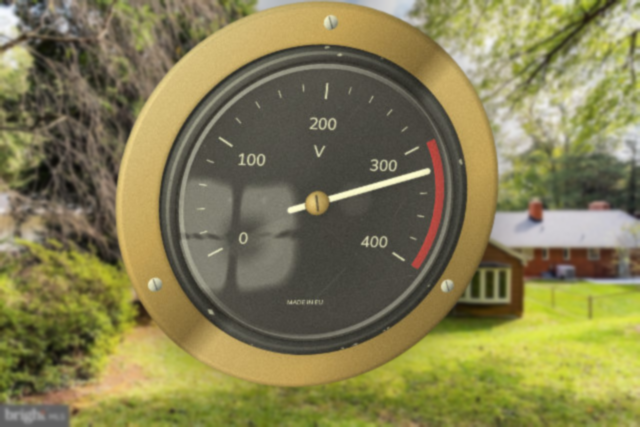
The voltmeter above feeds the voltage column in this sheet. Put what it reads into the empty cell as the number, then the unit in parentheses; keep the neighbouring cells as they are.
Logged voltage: 320 (V)
